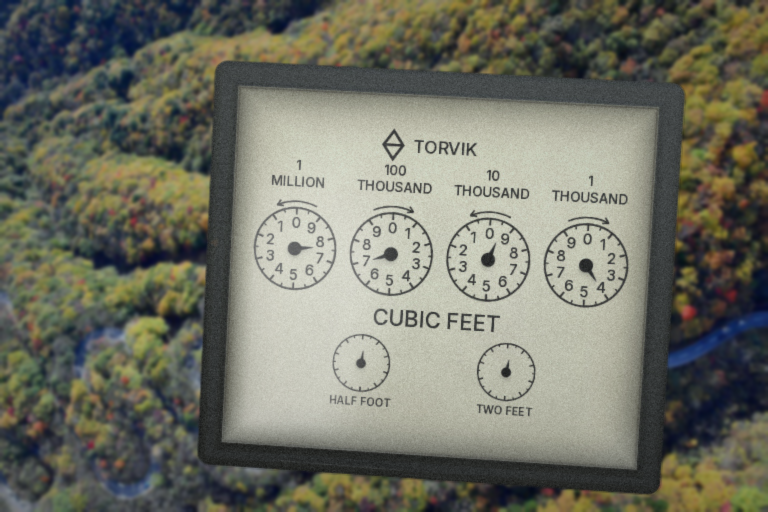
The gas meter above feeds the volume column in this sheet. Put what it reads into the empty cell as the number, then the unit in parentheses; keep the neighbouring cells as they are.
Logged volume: 769400 (ft³)
